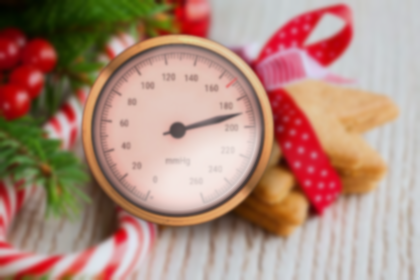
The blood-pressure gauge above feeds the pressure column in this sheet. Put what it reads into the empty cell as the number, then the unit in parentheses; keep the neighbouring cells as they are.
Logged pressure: 190 (mmHg)
